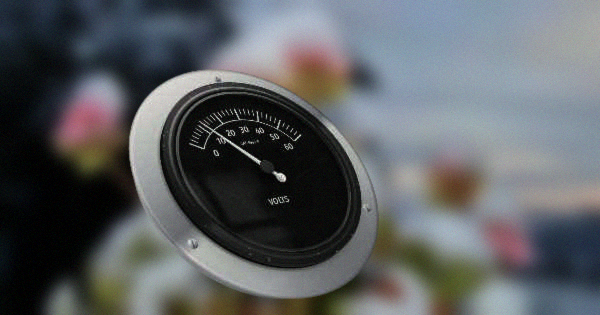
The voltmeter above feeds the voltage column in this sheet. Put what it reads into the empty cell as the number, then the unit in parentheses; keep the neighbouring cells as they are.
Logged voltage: 10 (V)
